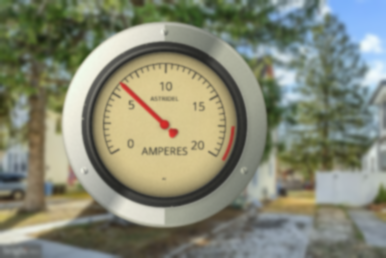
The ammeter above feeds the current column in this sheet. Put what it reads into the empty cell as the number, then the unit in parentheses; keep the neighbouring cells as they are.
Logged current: 6 (A)
